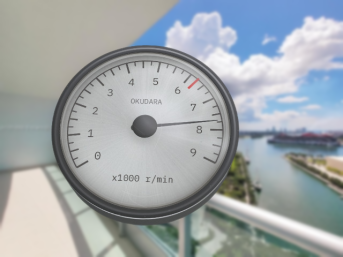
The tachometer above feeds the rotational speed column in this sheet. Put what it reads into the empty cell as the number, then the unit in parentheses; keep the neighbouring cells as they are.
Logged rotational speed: 7750 (rpm)
